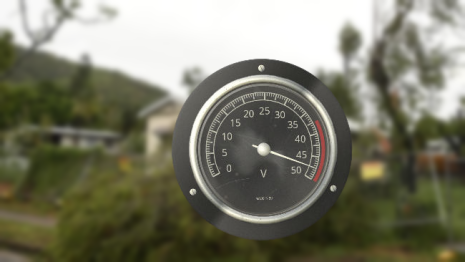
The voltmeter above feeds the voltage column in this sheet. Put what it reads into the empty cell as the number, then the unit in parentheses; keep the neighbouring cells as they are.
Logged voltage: 47.5 (V)
